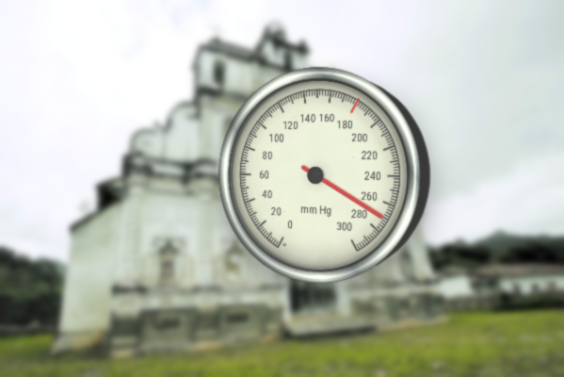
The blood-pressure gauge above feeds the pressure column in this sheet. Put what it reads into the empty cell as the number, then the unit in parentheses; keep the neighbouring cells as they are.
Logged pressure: 270 (mmHg)
